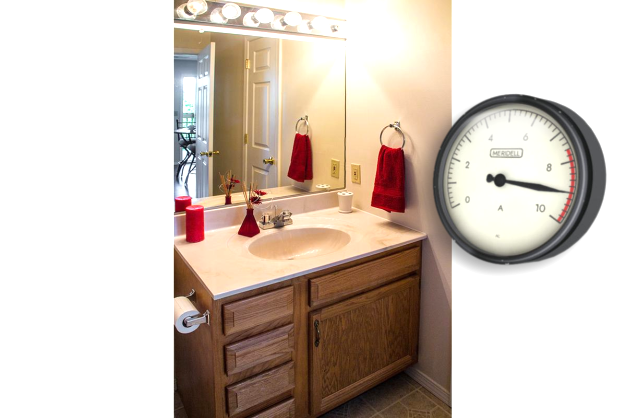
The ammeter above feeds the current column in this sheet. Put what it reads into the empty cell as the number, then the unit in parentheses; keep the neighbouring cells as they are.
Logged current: 9 (A)
